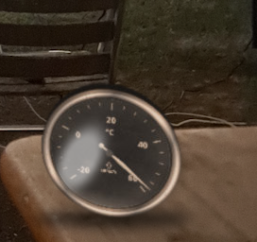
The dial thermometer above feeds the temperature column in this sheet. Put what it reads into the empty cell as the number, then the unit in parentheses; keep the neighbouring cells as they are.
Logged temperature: 58 (°C)
